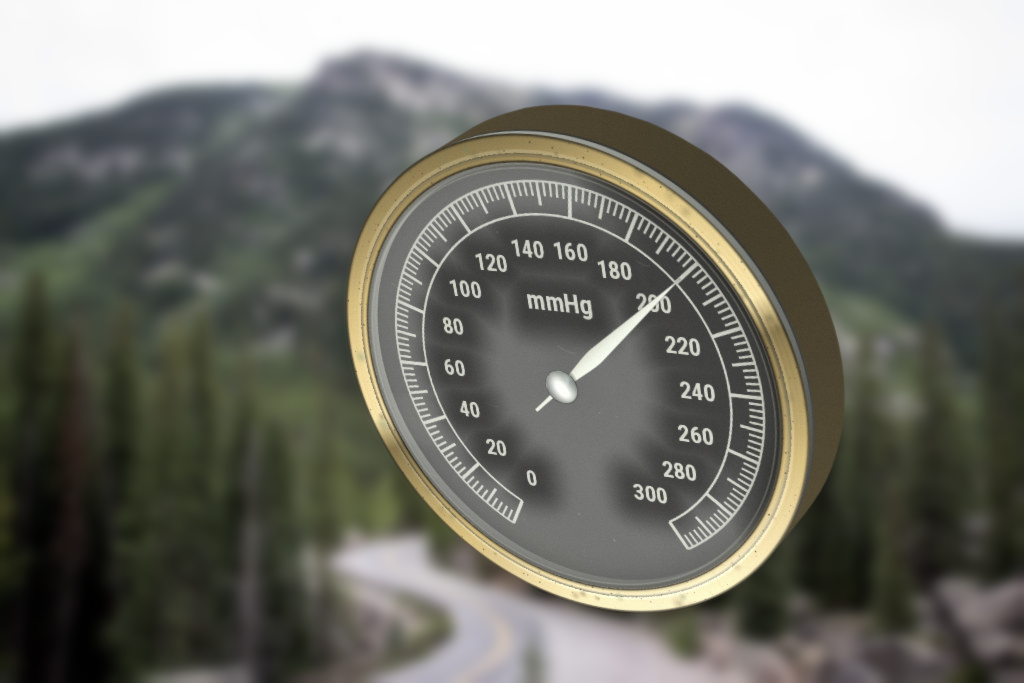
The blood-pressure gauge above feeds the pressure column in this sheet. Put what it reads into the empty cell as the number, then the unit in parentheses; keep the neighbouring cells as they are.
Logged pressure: 200 (mmHg)
